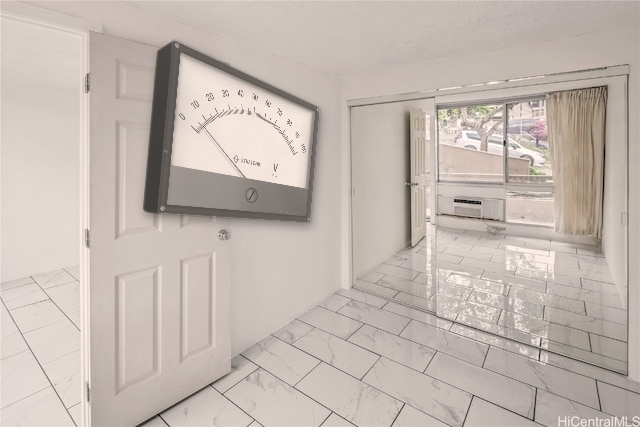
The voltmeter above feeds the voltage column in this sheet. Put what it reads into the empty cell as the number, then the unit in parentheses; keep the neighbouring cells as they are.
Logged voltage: 5 (V)
